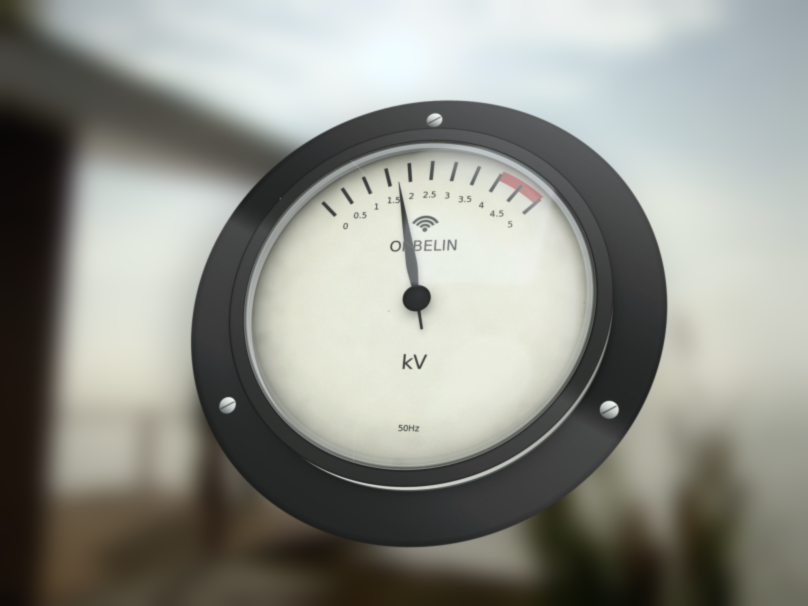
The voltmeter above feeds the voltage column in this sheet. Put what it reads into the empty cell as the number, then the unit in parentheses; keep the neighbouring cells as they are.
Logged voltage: 1.75 (kV)
